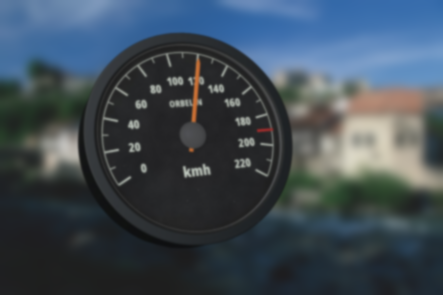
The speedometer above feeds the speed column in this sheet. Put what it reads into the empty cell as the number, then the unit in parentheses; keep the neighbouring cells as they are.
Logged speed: 120 (km/h)
